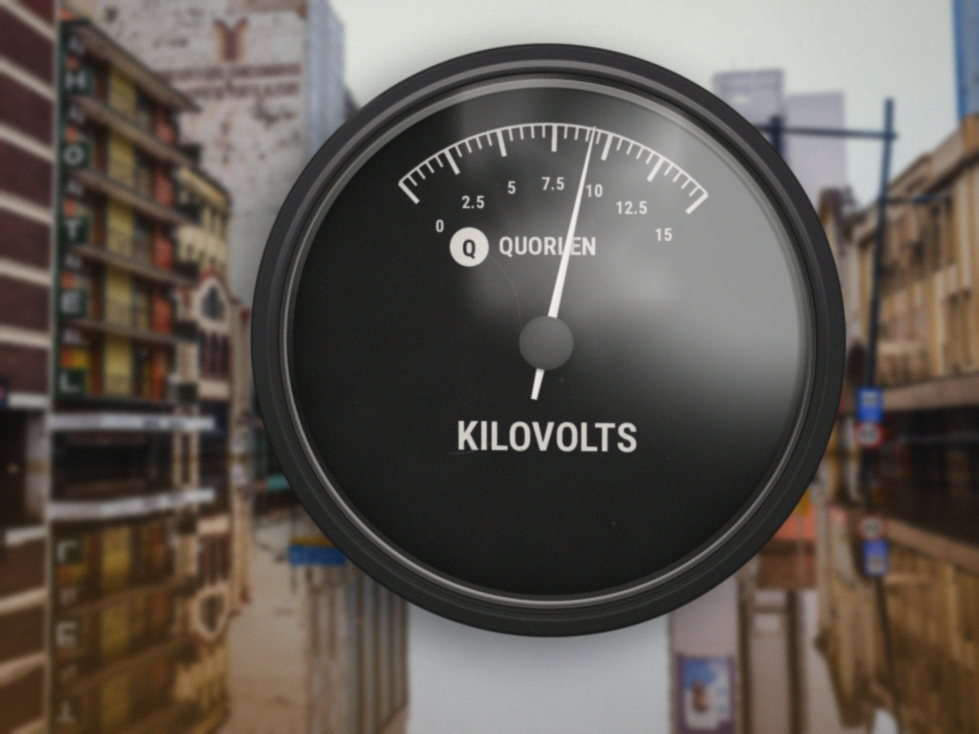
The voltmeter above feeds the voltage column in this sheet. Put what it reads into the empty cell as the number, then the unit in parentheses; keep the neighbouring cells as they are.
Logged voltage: 9.25 (kV)
